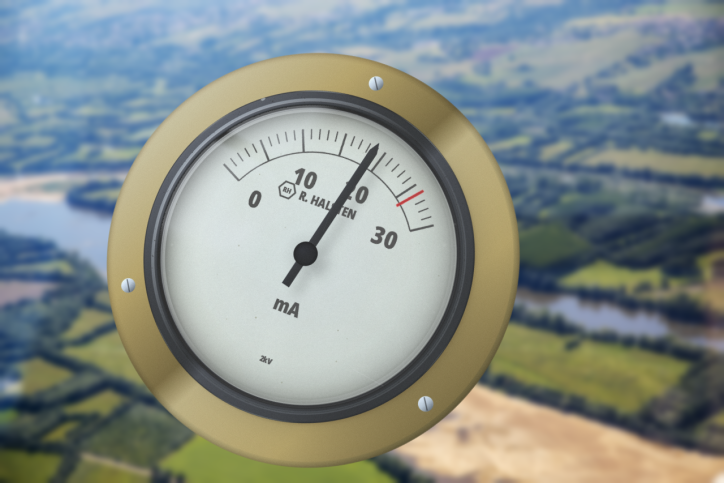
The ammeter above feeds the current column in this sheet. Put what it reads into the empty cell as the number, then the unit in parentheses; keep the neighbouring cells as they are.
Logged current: 19 (mA)
